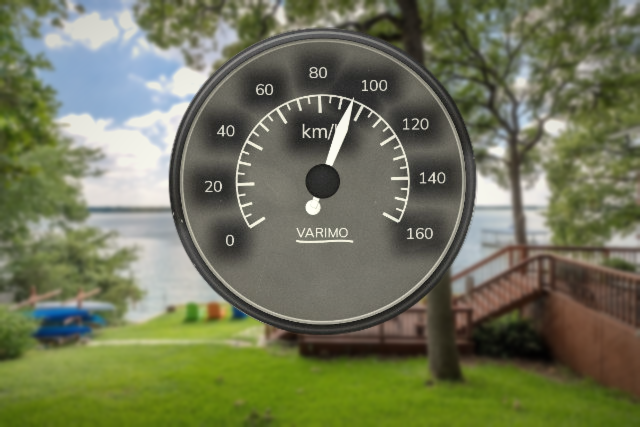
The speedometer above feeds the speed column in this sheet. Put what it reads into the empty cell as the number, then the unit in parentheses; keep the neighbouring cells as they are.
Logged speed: 95 (km/h)
